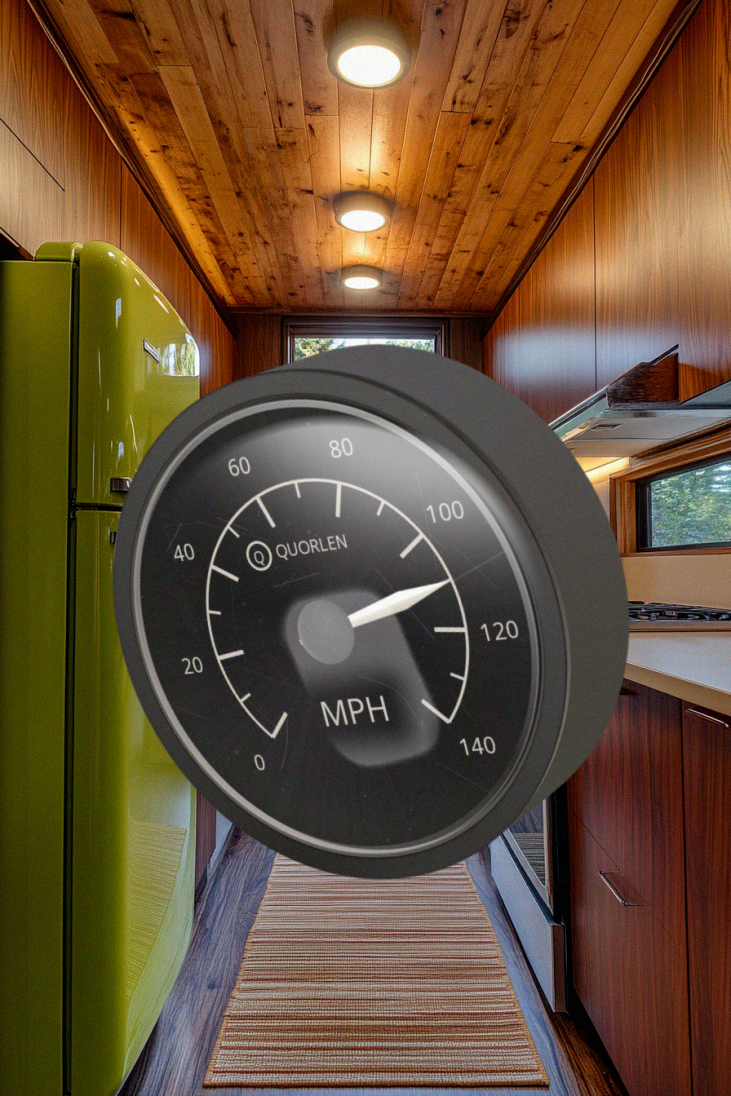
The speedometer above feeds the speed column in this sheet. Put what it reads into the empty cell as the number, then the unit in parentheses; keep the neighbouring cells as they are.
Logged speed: 110 (mph)
